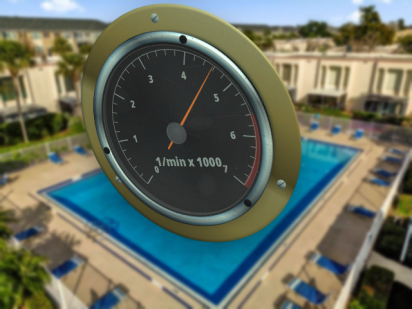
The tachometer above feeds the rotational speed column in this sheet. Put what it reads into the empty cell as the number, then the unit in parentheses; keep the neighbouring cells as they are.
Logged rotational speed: 4600 (rpm)
